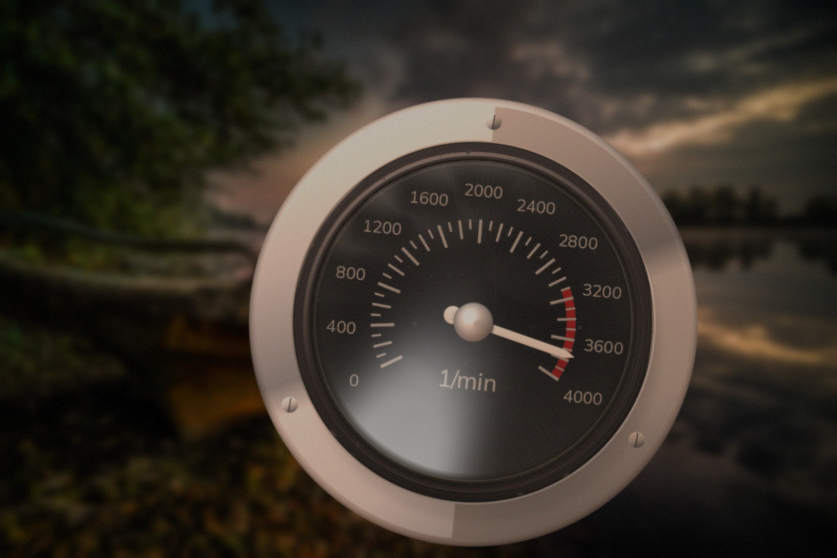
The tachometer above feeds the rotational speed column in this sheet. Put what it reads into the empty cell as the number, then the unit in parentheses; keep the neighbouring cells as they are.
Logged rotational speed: 3750 (rpm)
